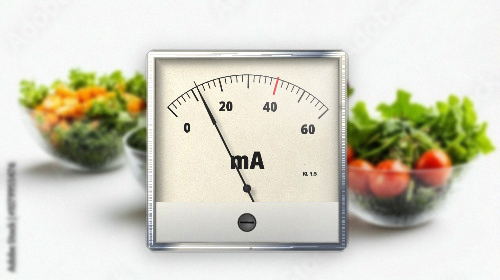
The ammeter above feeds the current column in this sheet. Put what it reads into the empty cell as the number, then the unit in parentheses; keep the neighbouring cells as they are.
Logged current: 12 (mA)
